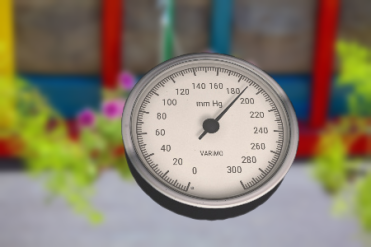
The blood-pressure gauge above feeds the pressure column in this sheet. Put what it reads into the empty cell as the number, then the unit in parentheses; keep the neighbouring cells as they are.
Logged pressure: 190 (mmHg)
